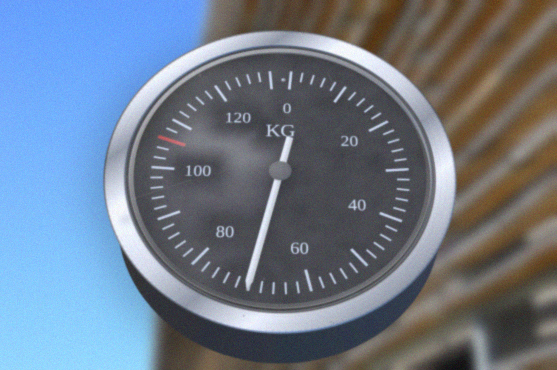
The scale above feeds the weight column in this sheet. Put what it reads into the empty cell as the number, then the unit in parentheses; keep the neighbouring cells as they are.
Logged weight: 70 (kg)
